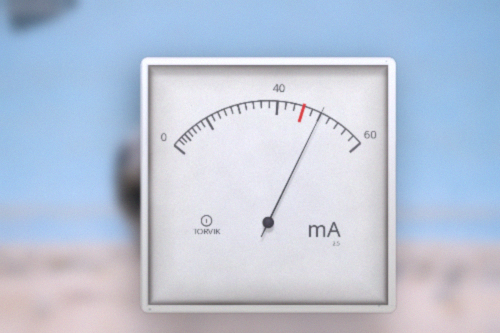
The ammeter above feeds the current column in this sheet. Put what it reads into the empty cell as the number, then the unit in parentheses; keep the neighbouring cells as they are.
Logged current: 50 (mA)
